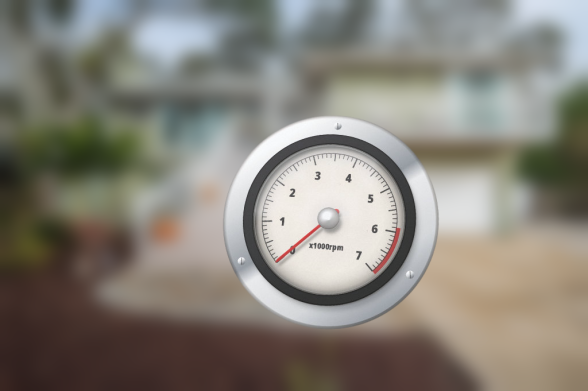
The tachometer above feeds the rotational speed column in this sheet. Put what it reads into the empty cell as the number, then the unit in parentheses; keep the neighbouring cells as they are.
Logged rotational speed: 0 (rpm)
